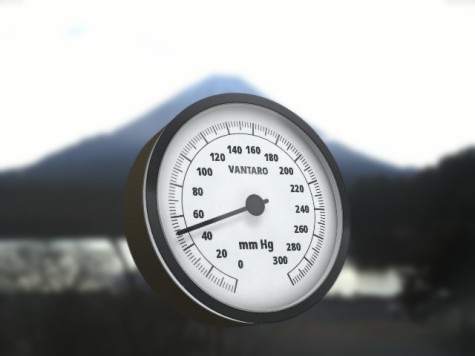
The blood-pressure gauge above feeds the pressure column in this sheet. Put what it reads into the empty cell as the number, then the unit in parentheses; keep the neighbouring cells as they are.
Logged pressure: 50 (mmHg)
